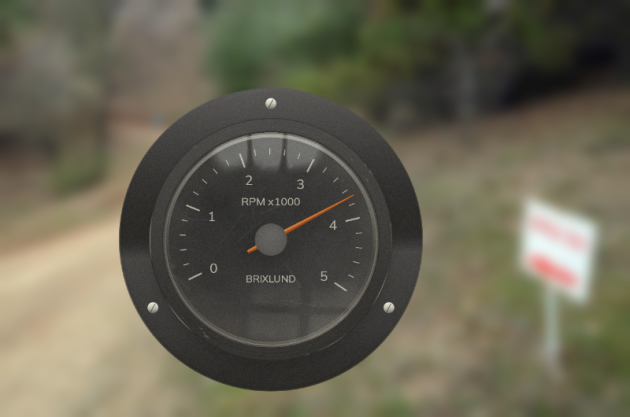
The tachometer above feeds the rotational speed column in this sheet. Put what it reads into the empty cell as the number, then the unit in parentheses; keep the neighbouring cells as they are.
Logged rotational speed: 3700 (rpm)
